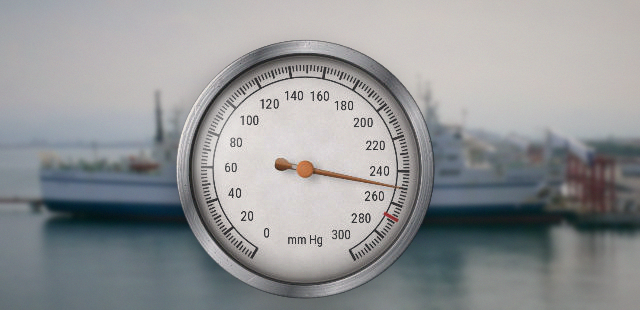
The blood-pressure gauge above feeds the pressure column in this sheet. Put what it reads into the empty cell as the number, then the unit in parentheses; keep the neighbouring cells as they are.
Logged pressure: 250 (mmHg)
